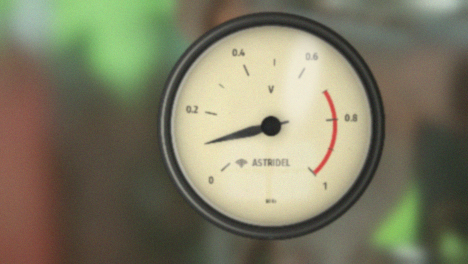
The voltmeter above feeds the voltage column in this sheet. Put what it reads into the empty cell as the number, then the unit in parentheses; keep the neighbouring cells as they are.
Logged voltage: 0.1 (V)
